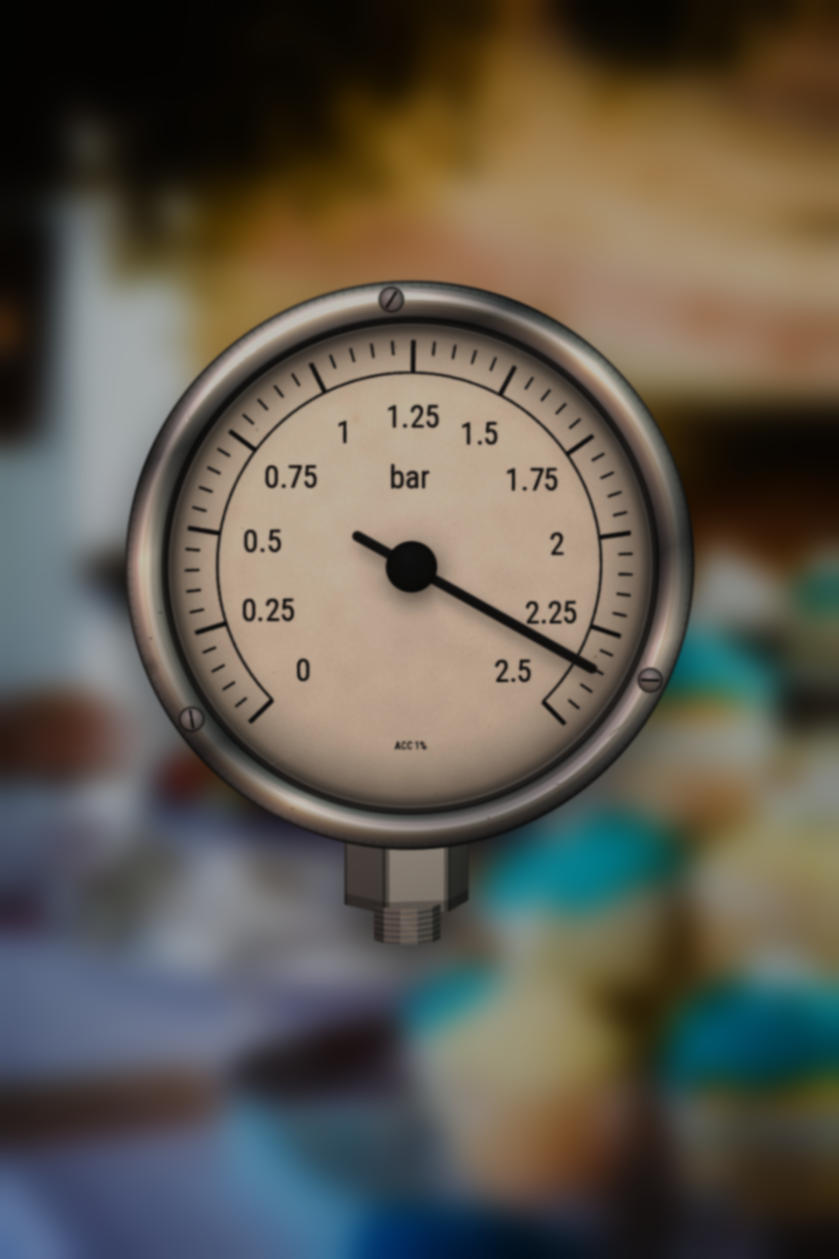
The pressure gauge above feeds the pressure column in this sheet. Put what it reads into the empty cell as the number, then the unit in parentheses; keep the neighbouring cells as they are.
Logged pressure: 2.35 (bar)
